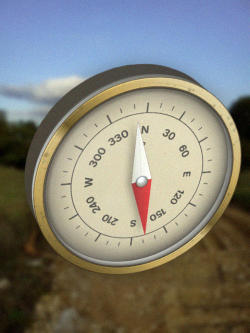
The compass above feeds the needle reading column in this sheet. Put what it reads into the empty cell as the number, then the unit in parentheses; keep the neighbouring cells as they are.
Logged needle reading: 170 (°)
